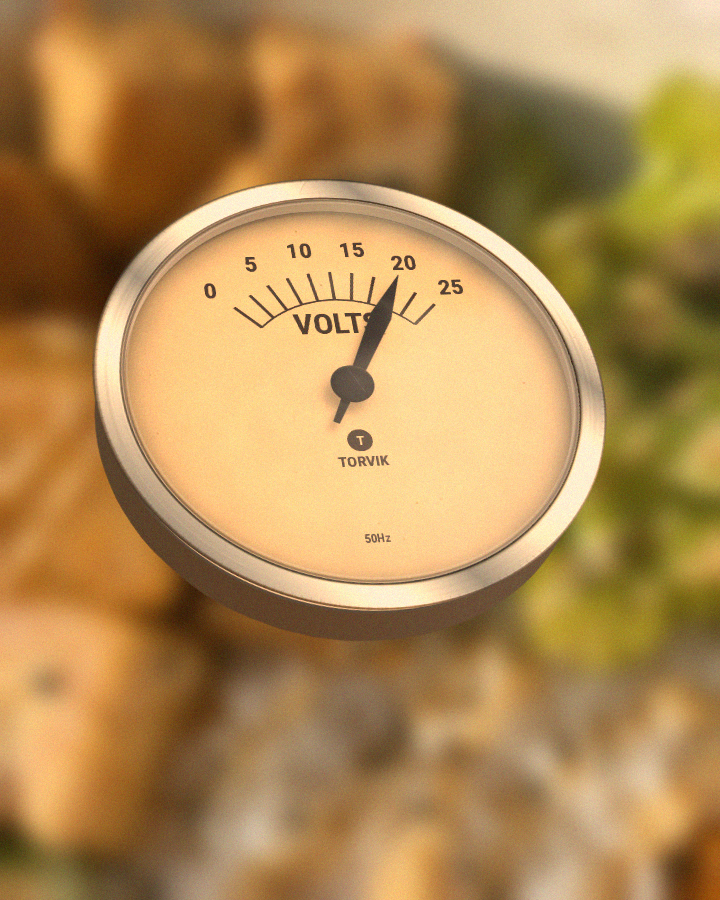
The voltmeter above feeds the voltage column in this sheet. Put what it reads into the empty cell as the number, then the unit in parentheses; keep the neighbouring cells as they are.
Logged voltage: 20 (V)
